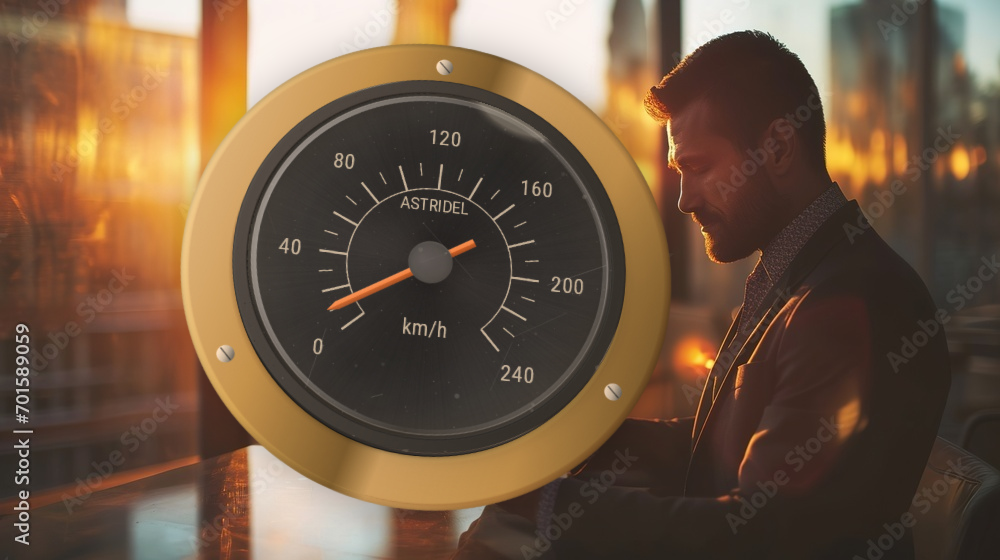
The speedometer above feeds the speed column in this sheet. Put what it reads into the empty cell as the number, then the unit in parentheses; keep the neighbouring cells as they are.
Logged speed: 10 (km/h)
